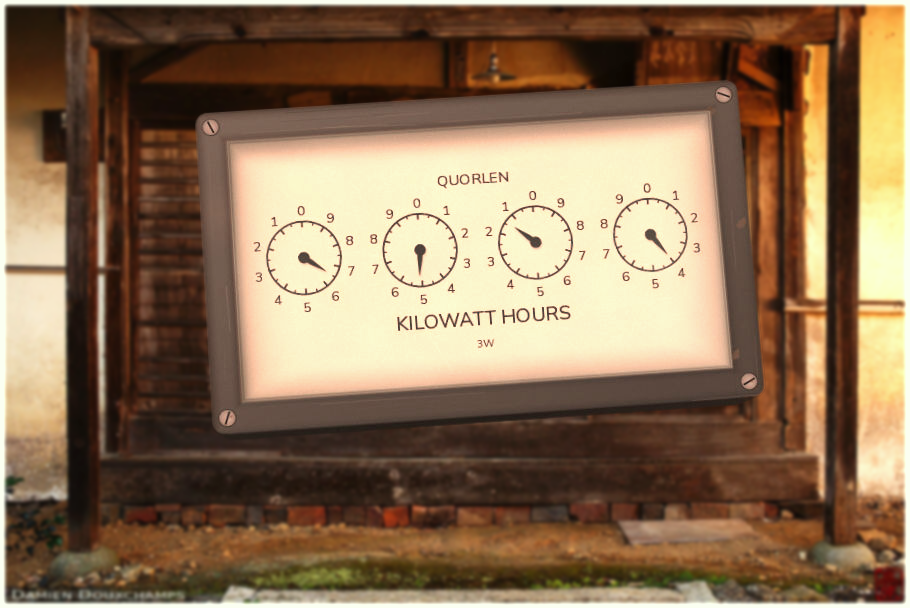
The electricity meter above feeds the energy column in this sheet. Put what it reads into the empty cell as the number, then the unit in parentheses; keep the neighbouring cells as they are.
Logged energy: 6514 (kWh)
